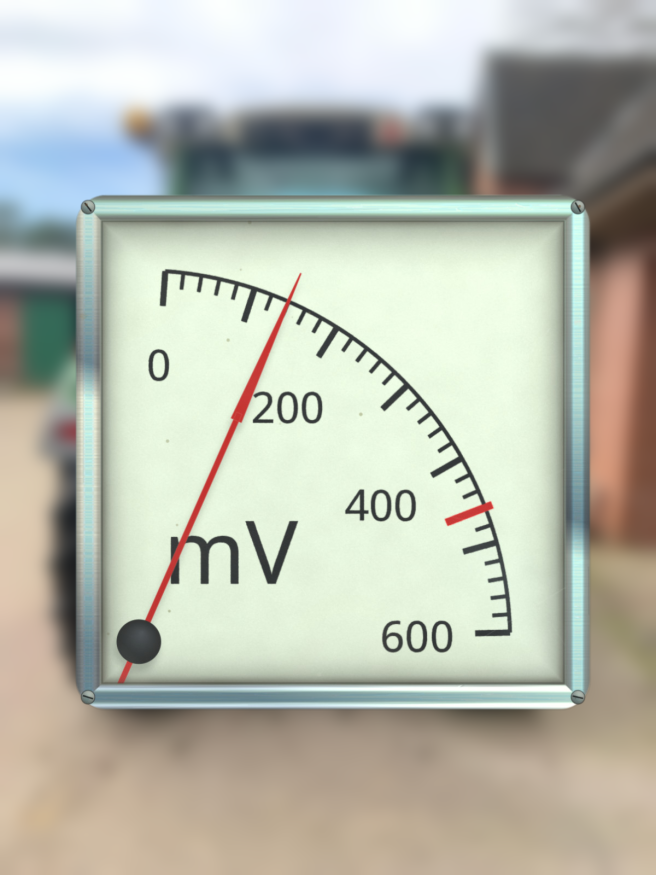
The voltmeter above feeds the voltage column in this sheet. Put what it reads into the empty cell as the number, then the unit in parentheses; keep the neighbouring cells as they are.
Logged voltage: 140 (mV)
